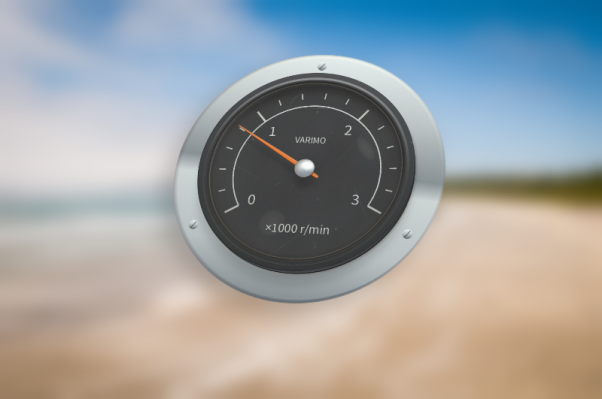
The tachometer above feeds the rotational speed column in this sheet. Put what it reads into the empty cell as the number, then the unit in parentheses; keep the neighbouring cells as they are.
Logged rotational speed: 800 (rpm)
